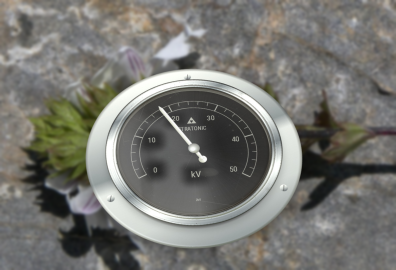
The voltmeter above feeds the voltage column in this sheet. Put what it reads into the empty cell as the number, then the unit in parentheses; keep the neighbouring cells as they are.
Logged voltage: 18 (kV)
